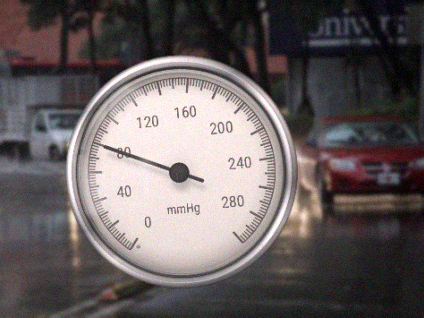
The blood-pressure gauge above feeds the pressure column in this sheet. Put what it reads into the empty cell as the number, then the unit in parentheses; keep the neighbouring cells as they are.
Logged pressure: 80 (mmHg)
